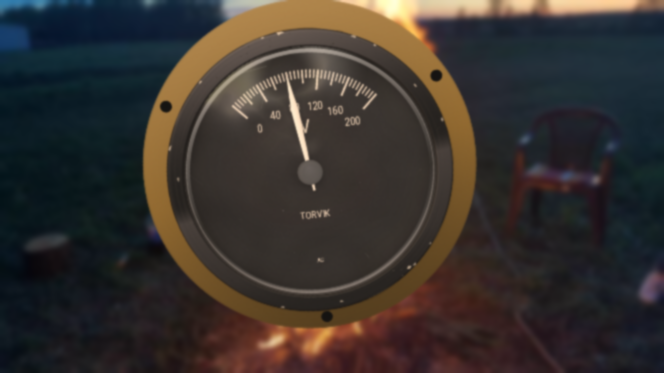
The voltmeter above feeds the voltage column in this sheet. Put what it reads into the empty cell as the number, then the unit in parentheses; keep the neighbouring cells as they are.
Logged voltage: 80 (V)
